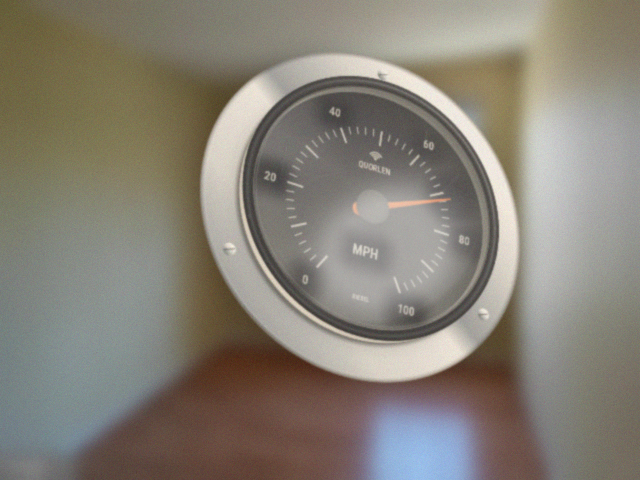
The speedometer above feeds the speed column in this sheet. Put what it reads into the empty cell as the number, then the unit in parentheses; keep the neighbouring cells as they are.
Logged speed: 72 (mph)
